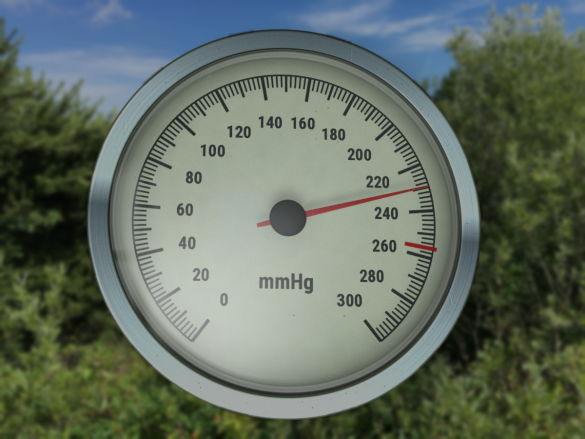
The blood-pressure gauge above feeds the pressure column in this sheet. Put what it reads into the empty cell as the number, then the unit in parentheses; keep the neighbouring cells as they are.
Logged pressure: 230 (mmHg)
